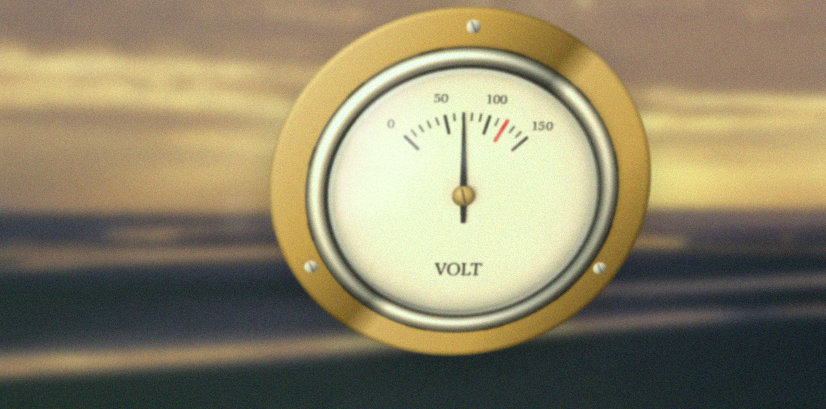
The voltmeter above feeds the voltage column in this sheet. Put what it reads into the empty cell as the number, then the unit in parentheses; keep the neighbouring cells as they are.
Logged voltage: 70 (V)
